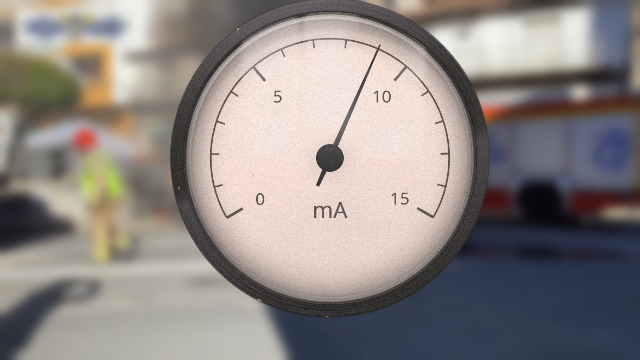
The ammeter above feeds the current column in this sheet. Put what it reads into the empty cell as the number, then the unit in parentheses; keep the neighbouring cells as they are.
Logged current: 9 (mA)
